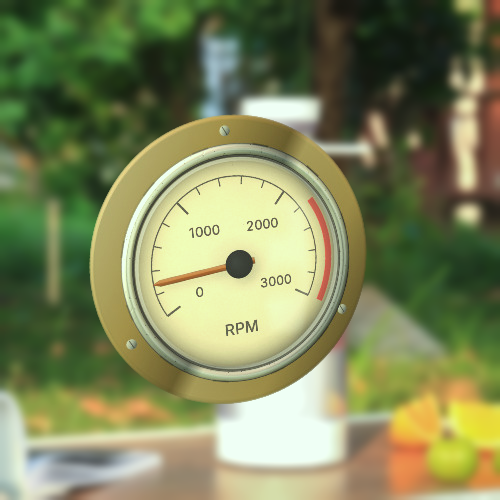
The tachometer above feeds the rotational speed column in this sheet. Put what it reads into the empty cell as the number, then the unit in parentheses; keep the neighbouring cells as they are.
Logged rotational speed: 300 (rpm)
